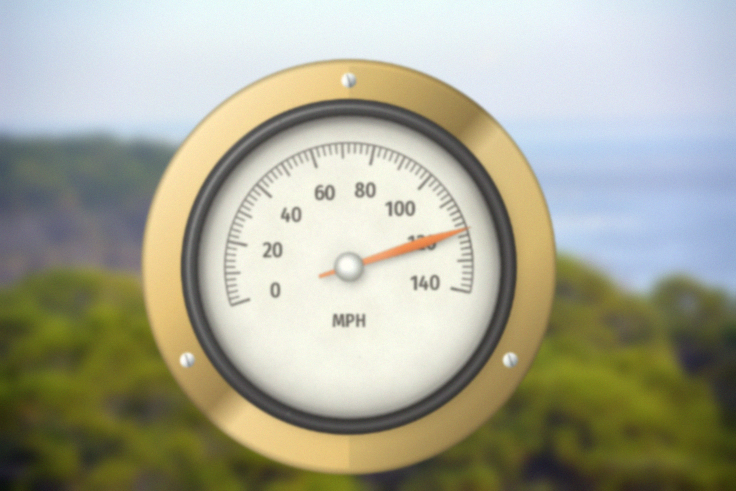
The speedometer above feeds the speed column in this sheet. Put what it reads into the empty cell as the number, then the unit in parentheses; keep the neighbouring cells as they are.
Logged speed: 120 (mph)
